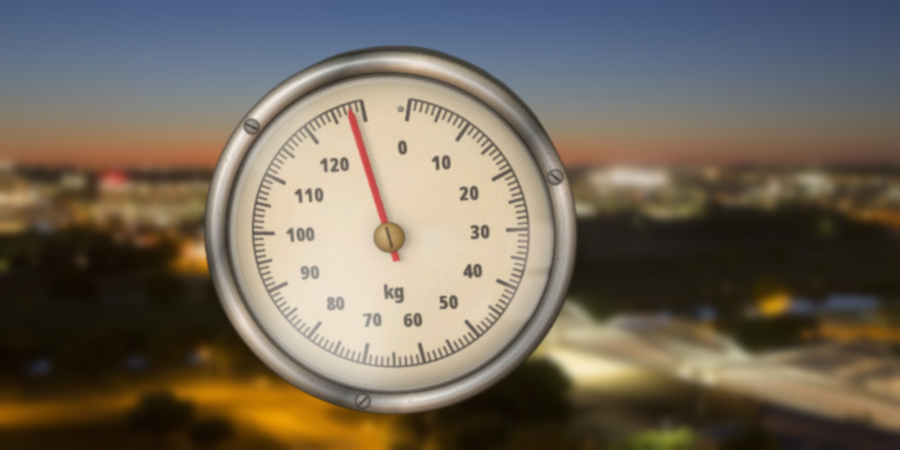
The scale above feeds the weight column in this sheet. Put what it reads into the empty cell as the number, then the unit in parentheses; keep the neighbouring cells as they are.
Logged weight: 128 (kg)
